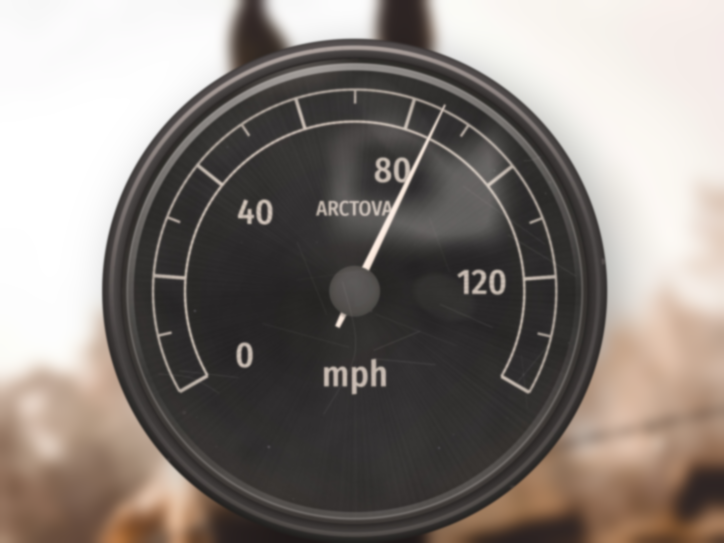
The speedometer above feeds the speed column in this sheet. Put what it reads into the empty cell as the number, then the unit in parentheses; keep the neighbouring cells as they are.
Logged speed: 85 (mph)
